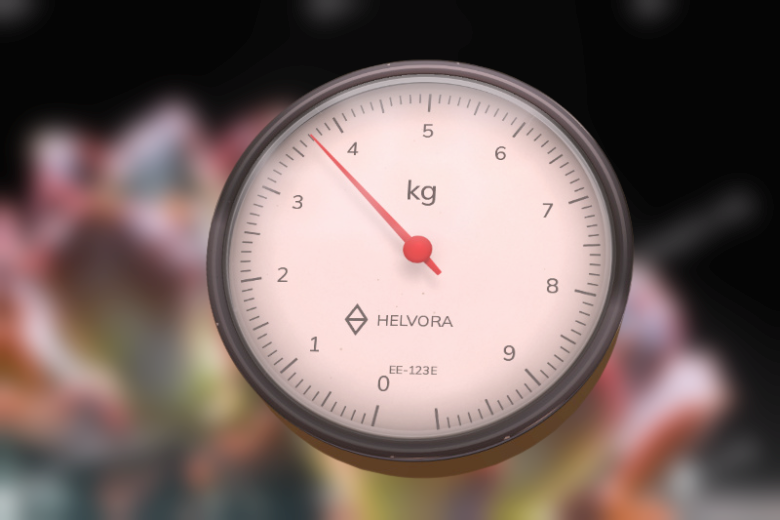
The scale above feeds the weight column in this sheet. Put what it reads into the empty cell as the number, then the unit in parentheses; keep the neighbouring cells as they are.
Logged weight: 3.7 (kg)
